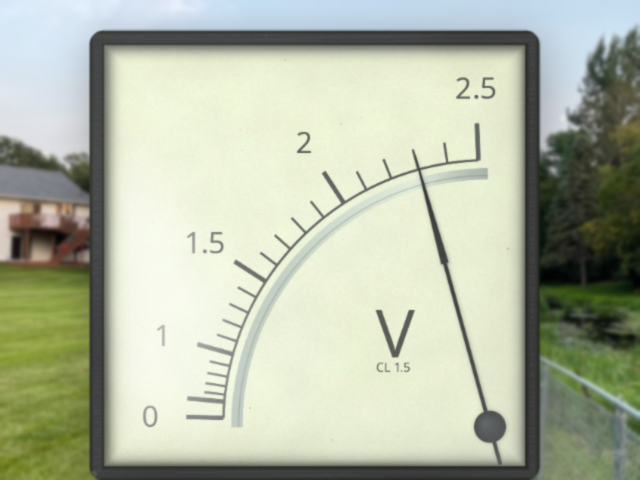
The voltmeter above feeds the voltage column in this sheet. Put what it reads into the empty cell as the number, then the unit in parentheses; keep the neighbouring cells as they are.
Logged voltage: 2.3 (V)
